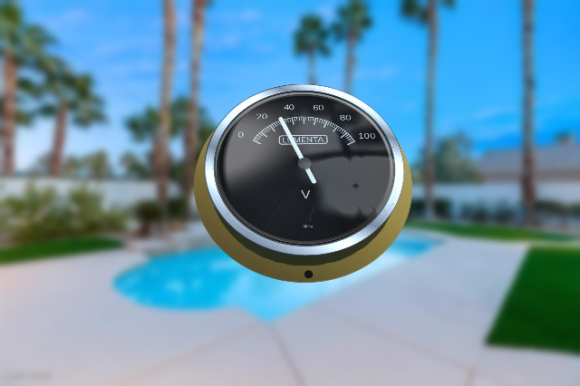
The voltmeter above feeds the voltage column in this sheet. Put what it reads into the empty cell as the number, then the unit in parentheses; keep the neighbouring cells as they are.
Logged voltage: 30 (V)
